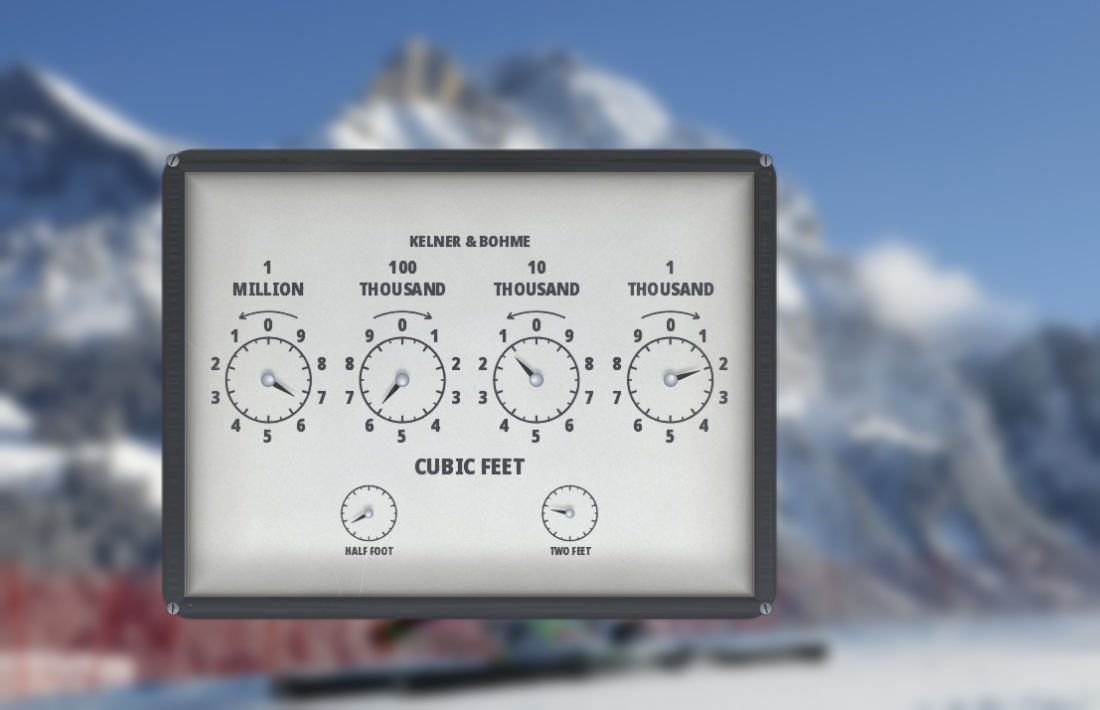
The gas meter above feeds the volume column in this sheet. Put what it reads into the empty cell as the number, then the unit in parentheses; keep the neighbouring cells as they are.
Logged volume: 661200 (ft³)
